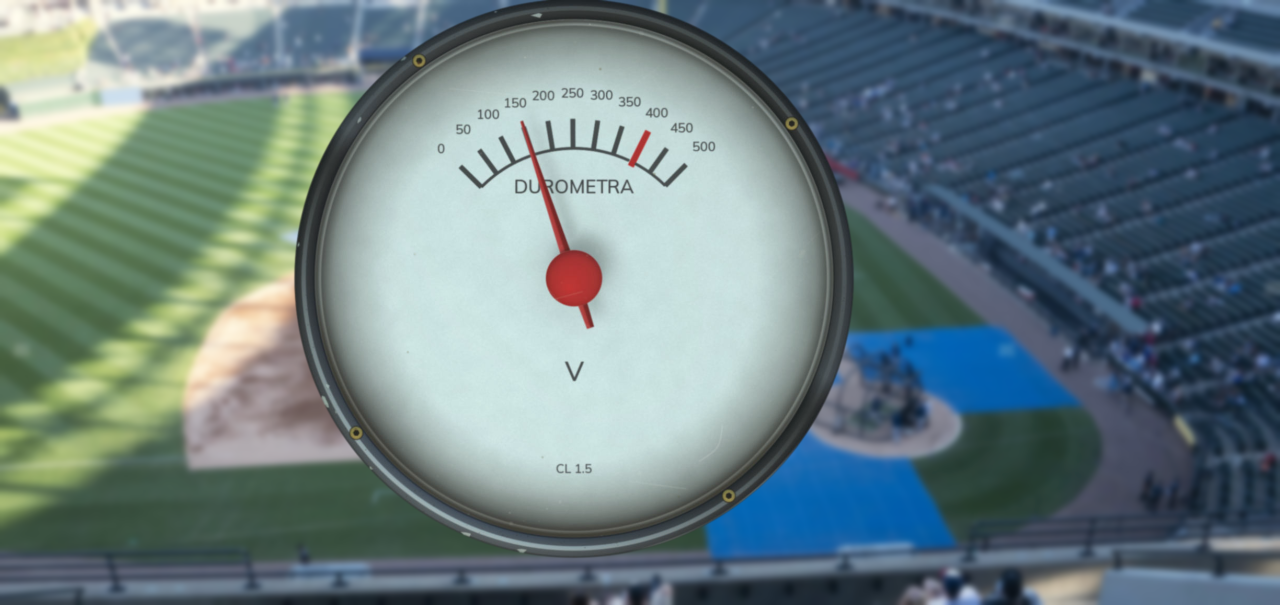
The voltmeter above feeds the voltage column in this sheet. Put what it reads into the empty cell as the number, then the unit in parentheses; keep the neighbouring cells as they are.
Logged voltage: 150 (V)
